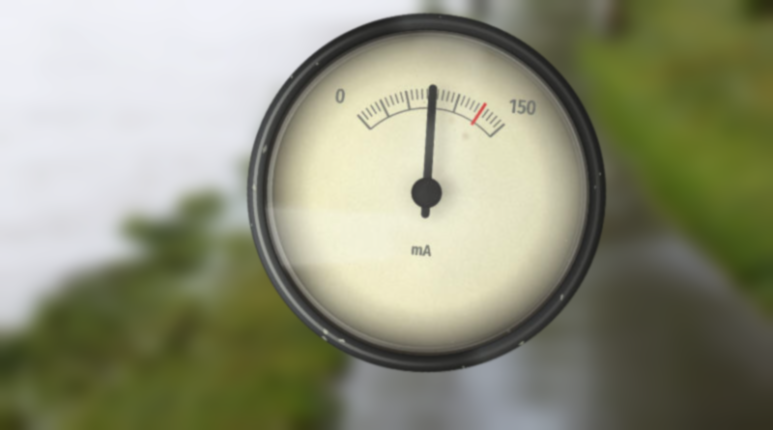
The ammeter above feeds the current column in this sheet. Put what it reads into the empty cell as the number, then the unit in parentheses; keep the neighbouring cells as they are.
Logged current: 75 (mA)
